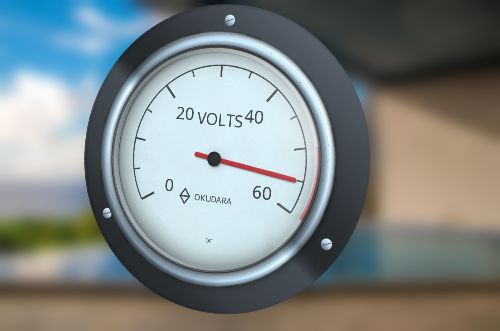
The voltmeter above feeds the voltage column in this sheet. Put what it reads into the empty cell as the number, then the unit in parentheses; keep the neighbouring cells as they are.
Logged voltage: 55 (V)
